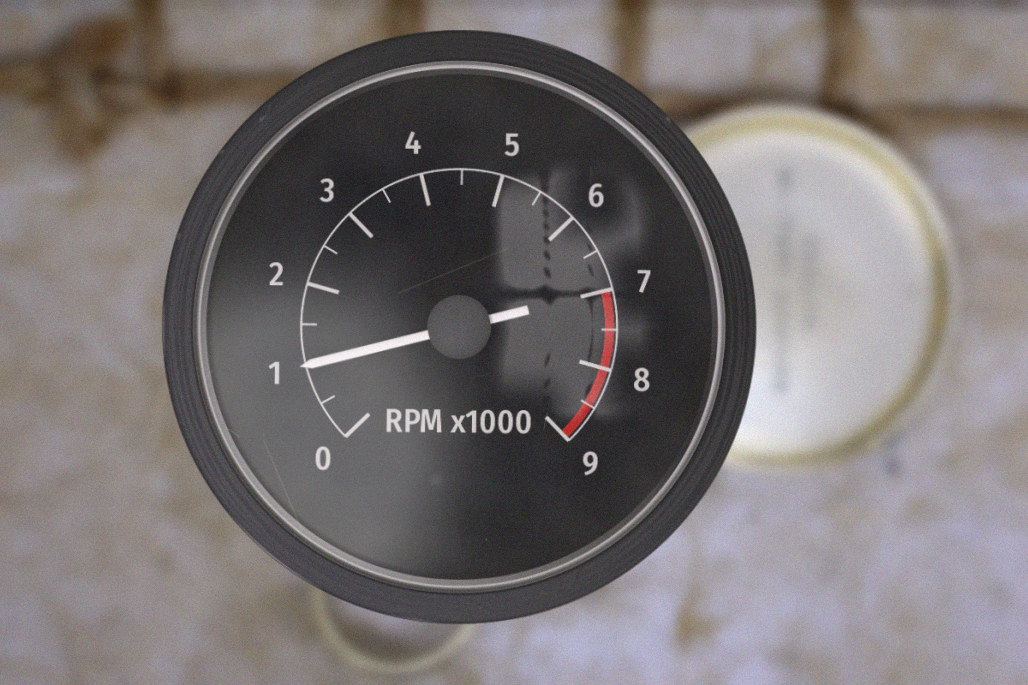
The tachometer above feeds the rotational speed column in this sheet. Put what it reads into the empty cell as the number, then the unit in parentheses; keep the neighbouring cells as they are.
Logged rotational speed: 1000 (rpm)
